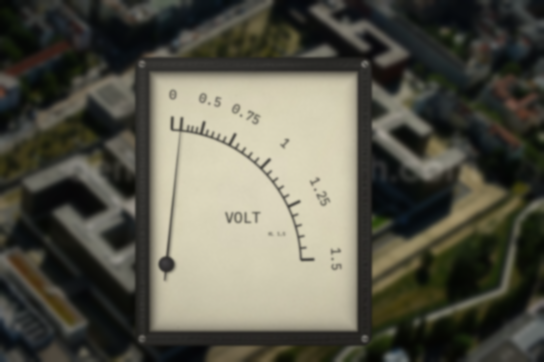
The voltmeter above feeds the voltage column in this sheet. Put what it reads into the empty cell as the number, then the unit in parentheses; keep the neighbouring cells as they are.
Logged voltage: 0.25 (V)
